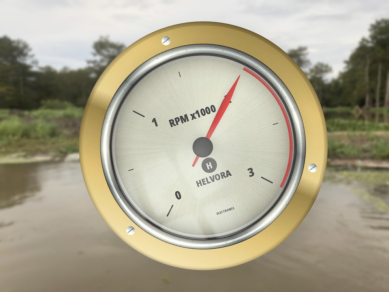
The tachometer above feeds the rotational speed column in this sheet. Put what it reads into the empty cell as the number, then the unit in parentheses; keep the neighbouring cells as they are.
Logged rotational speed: 2000 (rpm)
